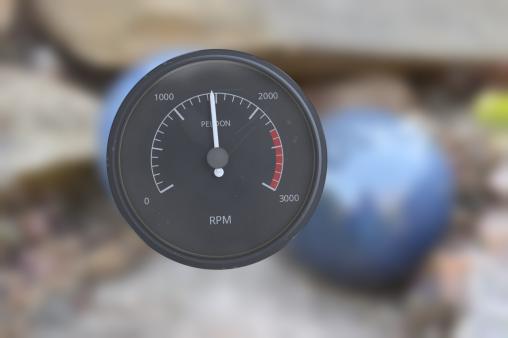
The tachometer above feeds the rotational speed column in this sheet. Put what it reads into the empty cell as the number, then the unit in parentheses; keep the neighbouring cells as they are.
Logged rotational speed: 1450 (rpm)
